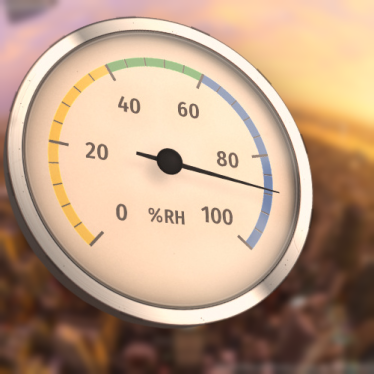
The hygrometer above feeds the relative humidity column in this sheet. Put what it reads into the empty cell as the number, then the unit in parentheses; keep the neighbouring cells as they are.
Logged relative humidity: 88 (%)
